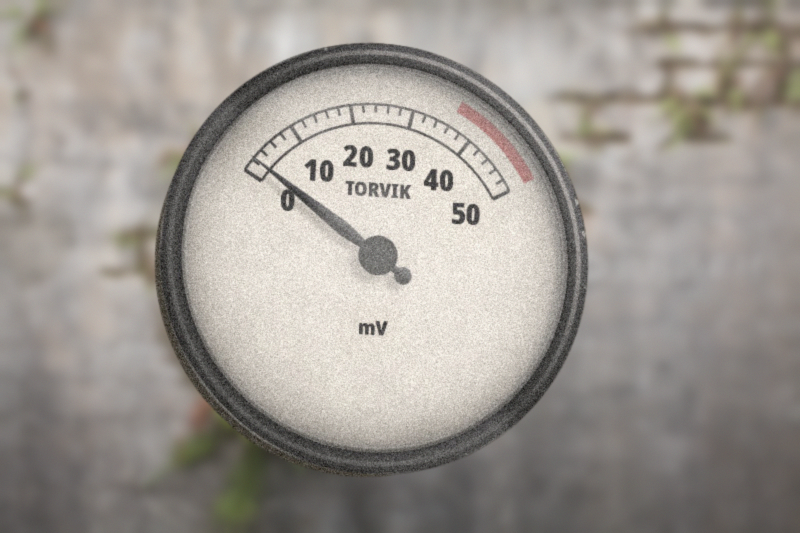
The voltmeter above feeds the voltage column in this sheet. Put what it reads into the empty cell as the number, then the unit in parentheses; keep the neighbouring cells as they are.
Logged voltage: 2 (mV)
